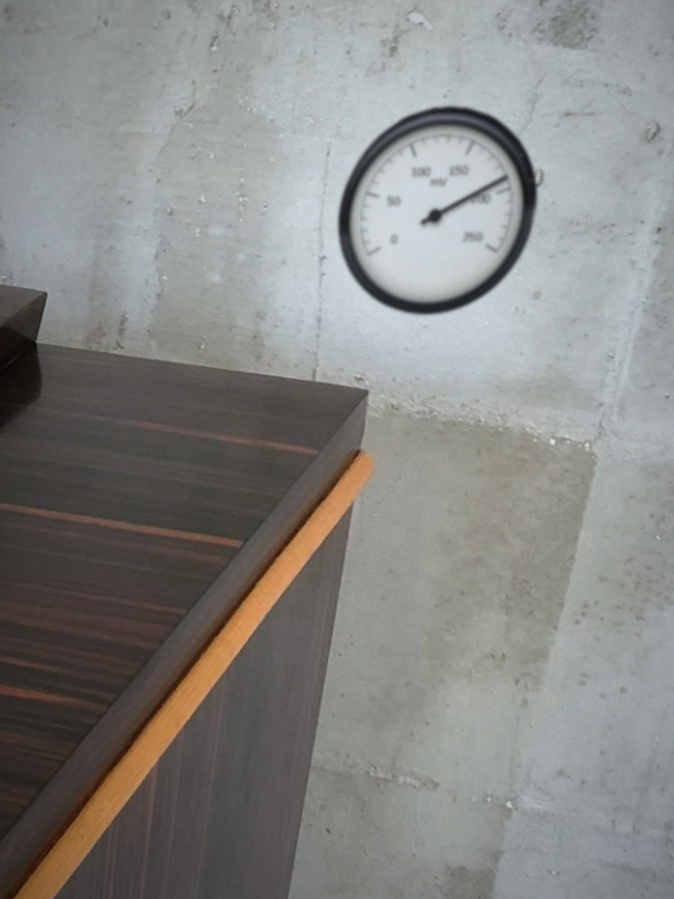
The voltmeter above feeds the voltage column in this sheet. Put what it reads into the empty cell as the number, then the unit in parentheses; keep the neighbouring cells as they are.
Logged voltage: 190 (mV)
